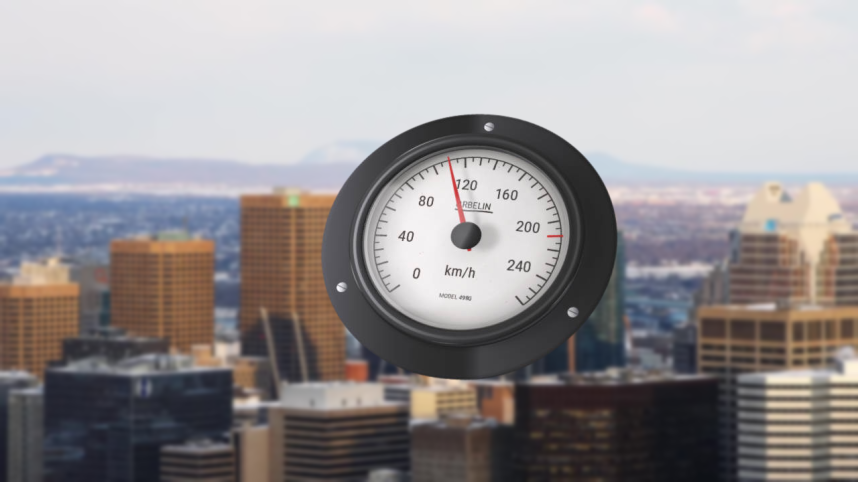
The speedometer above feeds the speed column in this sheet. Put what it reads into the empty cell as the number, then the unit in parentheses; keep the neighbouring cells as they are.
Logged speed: 110 (km/h)
